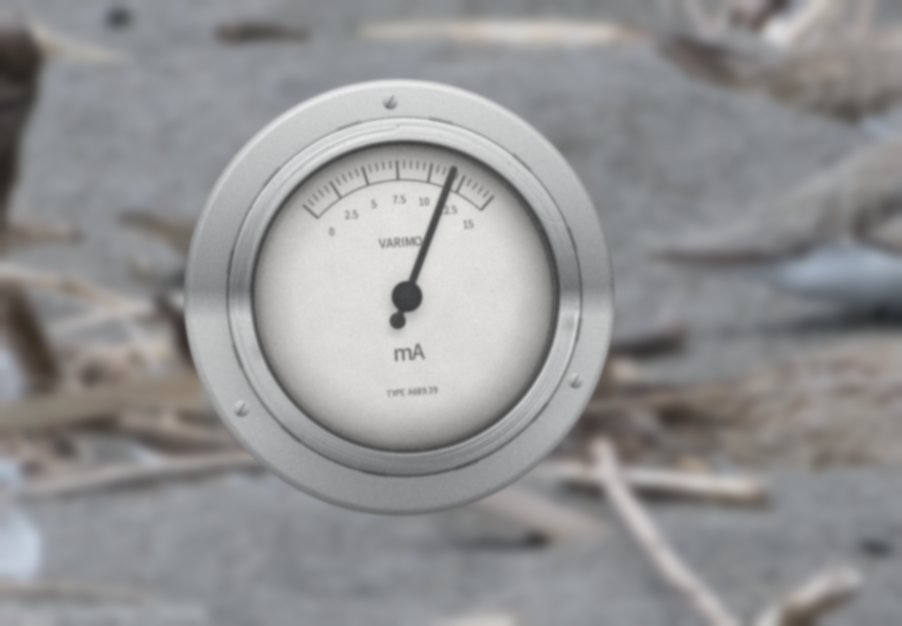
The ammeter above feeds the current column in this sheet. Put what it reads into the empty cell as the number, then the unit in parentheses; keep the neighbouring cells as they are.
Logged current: 11.5 (mA)
